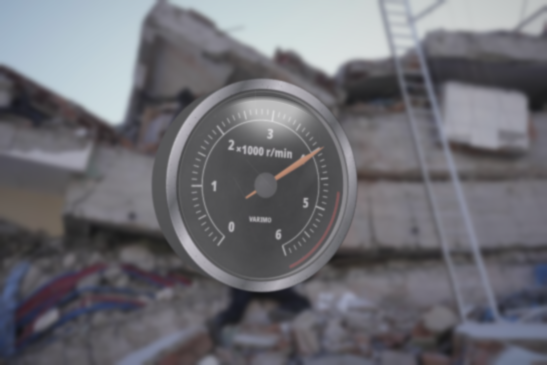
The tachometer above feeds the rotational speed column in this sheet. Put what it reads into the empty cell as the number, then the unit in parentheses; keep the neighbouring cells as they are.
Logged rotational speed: 4000 (rpm)
